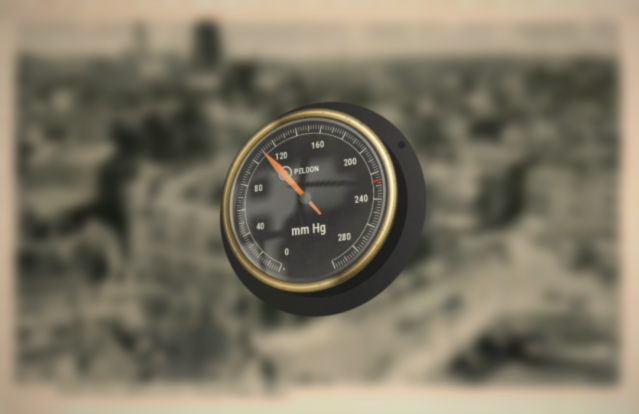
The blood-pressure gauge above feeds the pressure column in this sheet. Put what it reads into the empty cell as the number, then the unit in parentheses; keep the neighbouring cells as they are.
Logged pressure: 110 (mmHg)
